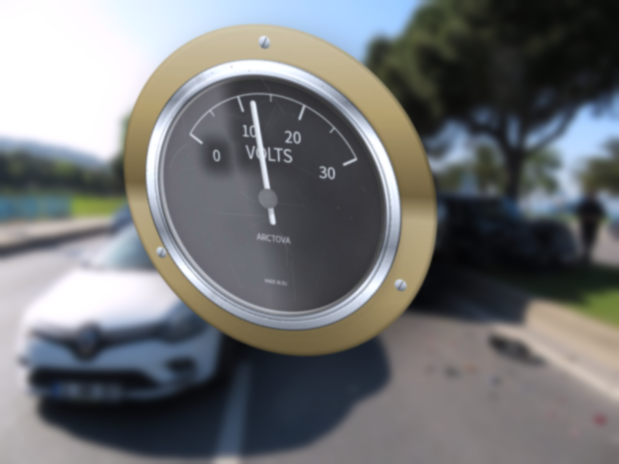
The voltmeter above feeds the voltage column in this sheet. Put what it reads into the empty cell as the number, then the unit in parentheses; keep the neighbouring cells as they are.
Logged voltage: 12.5 (V)
